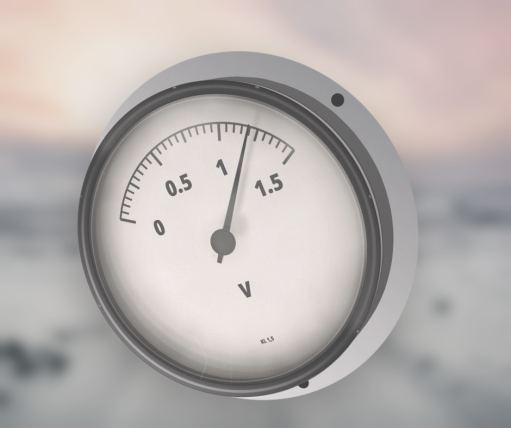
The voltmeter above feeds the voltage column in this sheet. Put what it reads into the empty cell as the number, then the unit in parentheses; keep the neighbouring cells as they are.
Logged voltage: 1.2 (V)
